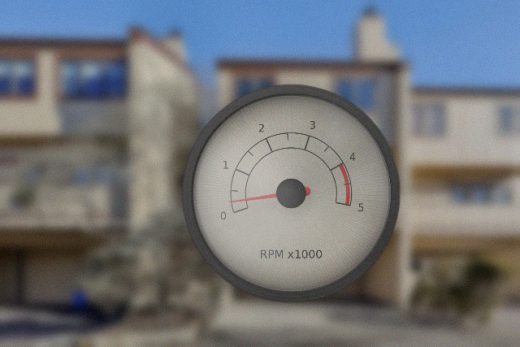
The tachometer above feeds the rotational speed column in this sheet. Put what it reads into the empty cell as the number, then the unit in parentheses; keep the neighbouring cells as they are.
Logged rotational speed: 250 (rpm)
